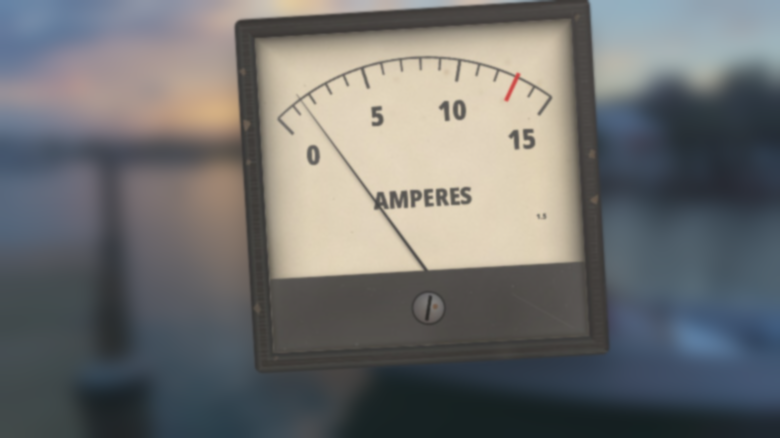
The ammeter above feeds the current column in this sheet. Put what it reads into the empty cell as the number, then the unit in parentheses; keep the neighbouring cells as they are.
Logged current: 1.5 (A)
